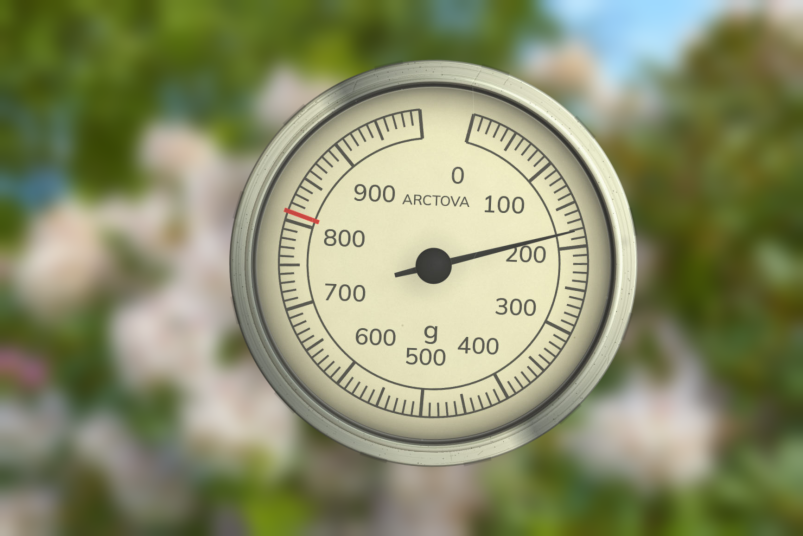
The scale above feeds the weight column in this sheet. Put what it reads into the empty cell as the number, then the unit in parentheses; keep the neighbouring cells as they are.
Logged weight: 180 (g)
